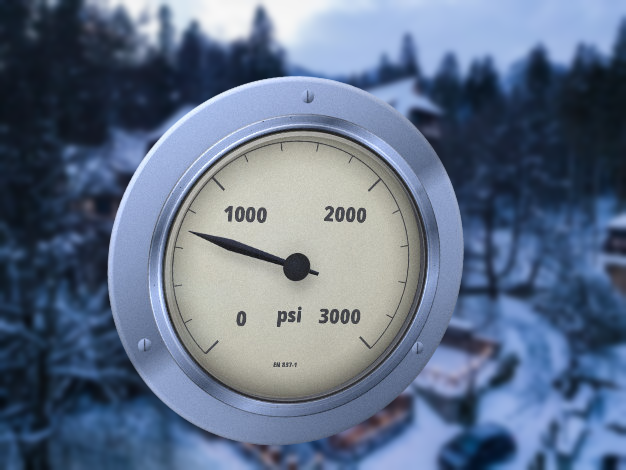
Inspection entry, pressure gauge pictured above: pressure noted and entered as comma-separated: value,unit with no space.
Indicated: 700,psi
